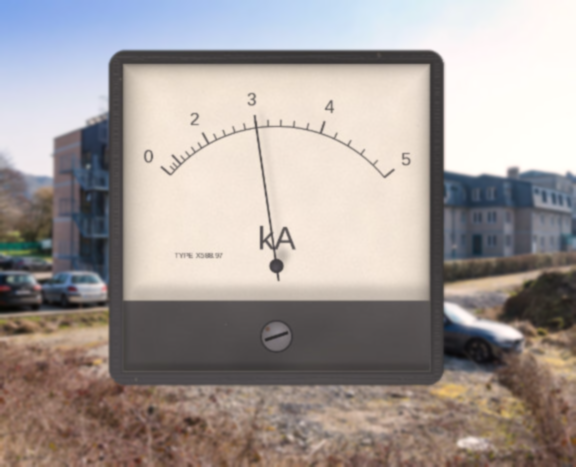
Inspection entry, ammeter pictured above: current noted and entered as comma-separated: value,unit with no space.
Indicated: 3,kA
